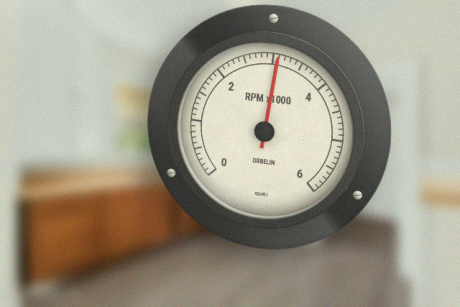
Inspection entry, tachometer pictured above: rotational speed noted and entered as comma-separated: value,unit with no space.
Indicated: 3100,rpm
